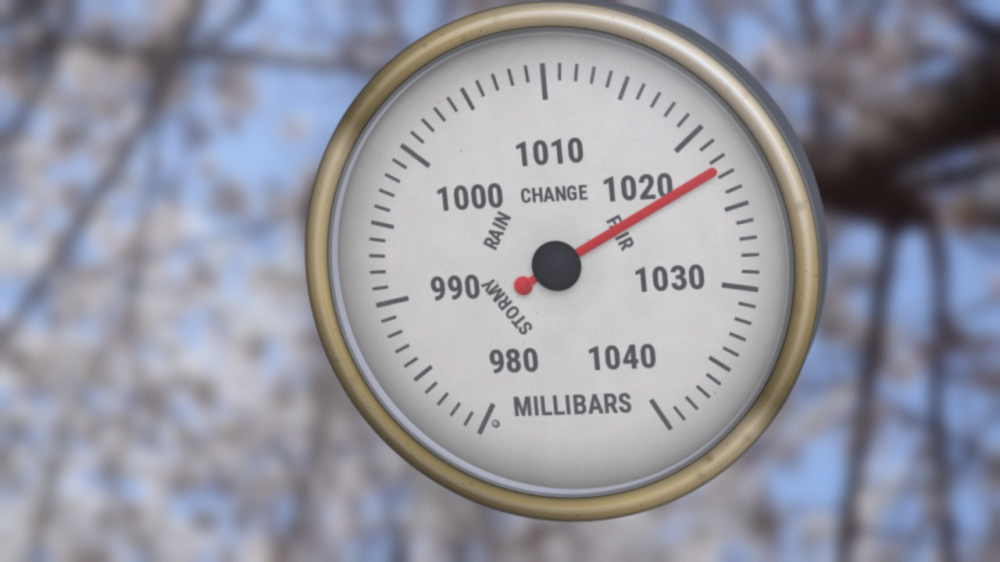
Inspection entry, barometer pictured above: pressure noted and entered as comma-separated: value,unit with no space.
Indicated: 1022.5,mbar
